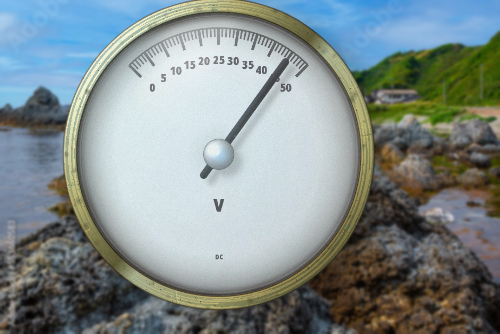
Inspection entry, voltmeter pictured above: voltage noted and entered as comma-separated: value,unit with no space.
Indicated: 45,V
